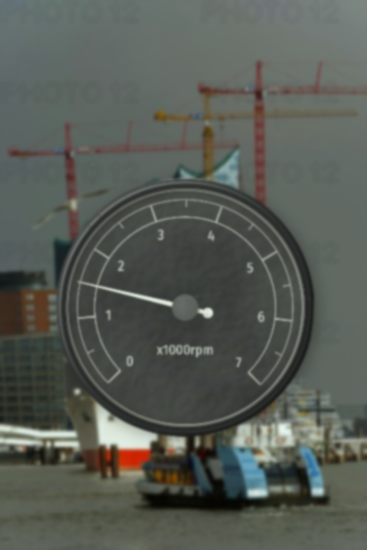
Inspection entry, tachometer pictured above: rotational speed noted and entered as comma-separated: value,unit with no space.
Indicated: 1500,rpm
